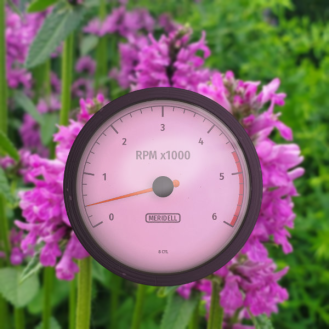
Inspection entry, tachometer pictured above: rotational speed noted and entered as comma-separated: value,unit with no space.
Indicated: 400,rpm
